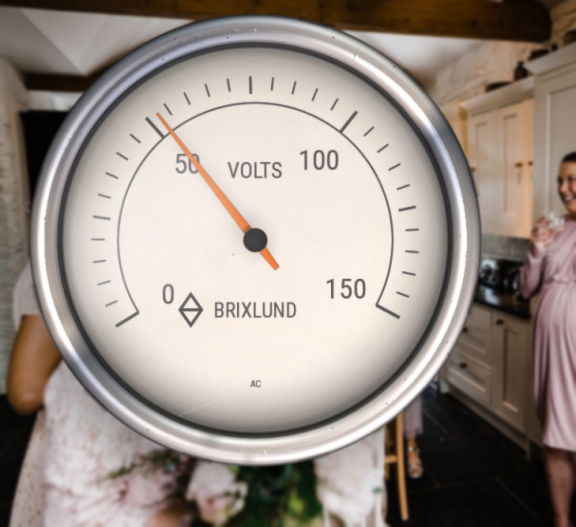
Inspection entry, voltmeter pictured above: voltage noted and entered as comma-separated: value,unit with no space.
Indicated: 52.5,V
